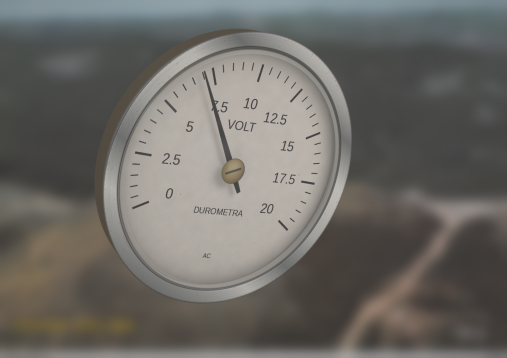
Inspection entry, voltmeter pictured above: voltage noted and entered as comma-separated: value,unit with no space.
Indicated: 7,V
